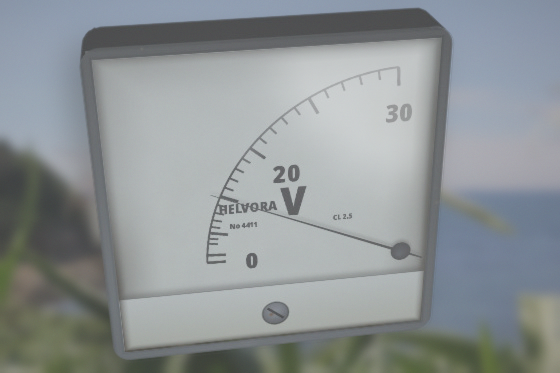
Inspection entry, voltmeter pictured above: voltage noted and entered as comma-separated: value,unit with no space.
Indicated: 15,V
